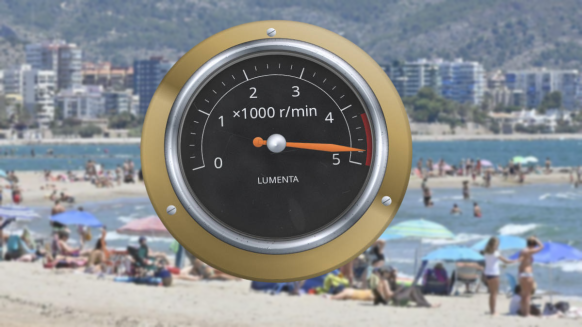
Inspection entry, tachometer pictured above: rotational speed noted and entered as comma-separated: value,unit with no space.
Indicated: 4800,rpm
